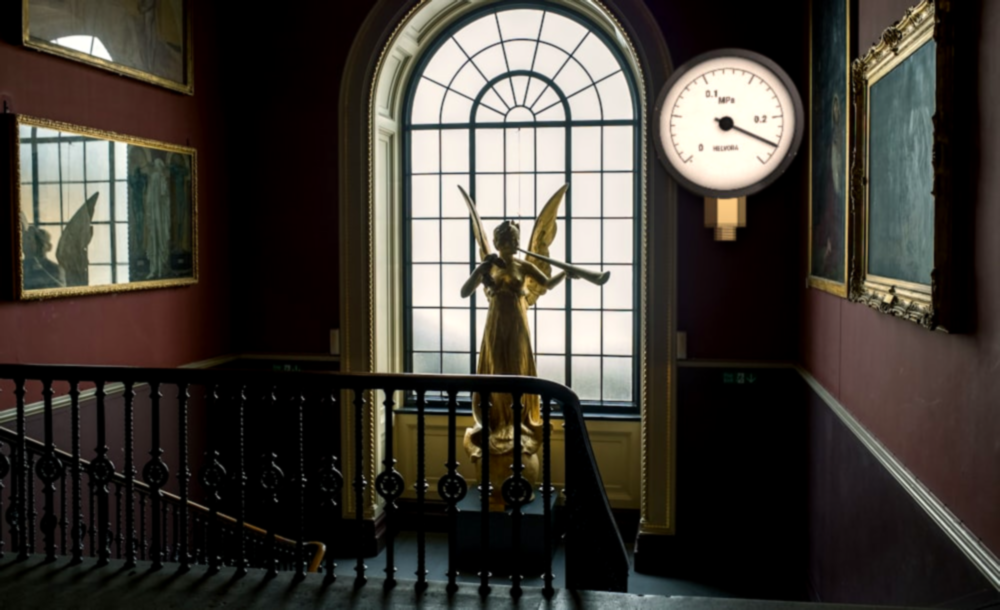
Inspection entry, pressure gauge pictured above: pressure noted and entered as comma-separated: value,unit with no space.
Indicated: 0.23,MPa
